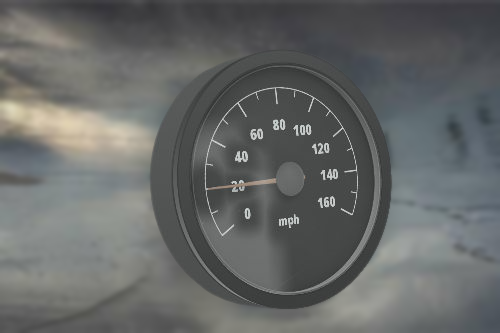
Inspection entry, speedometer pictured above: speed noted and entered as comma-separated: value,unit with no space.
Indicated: 20,mph
